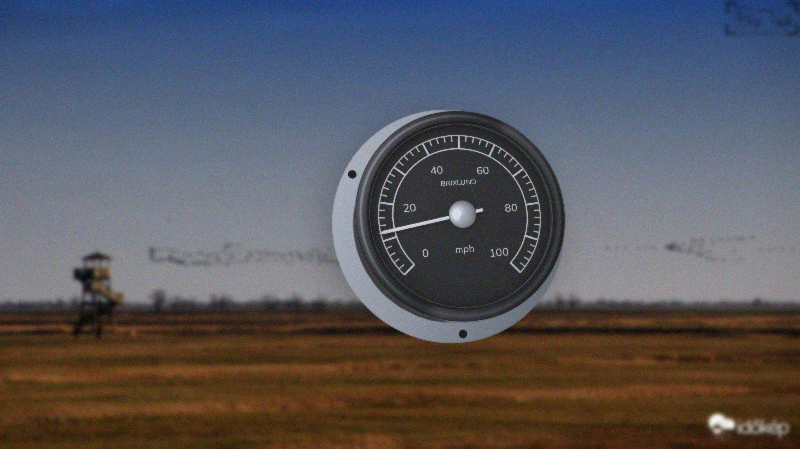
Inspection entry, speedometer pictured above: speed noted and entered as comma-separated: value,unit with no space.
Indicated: 12,mph
